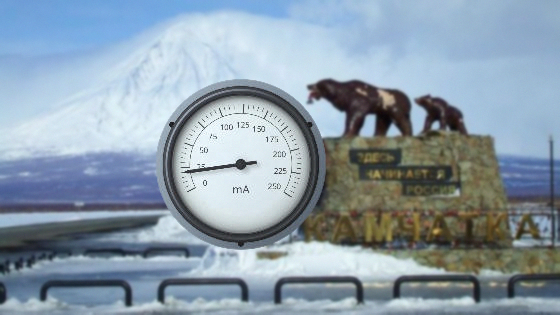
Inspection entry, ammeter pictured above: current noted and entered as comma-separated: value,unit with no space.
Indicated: 20,mA
